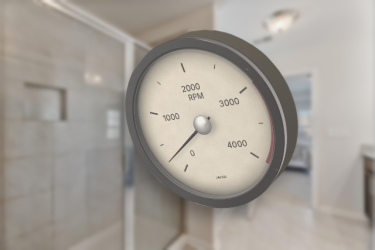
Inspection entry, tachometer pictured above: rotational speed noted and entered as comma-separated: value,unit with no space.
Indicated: 250,rpm
